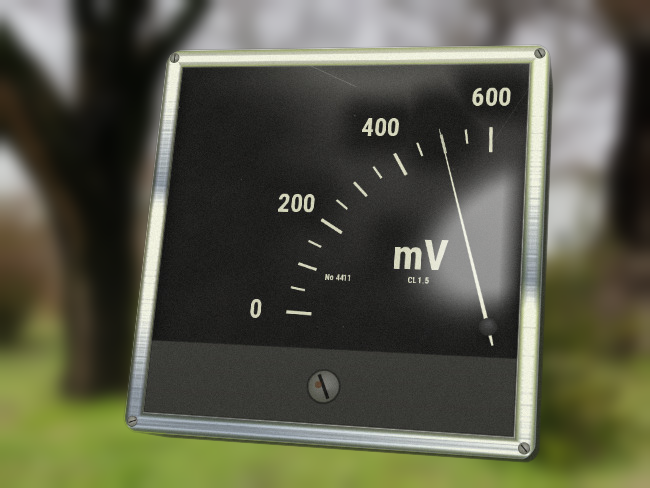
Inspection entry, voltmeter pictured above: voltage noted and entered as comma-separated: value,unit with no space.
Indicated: 500,mV
